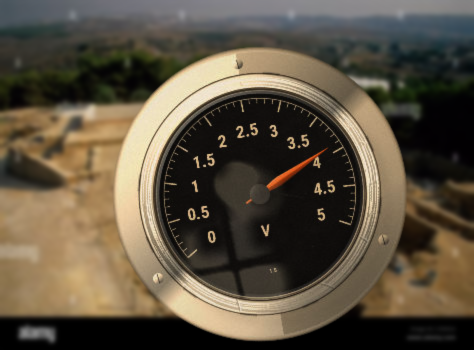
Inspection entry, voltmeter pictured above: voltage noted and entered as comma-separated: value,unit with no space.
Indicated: 3.9,V
